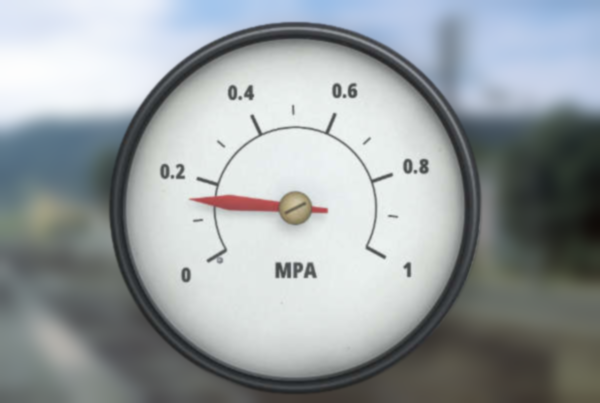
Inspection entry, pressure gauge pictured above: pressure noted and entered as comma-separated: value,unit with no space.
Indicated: 0.15,MPa
